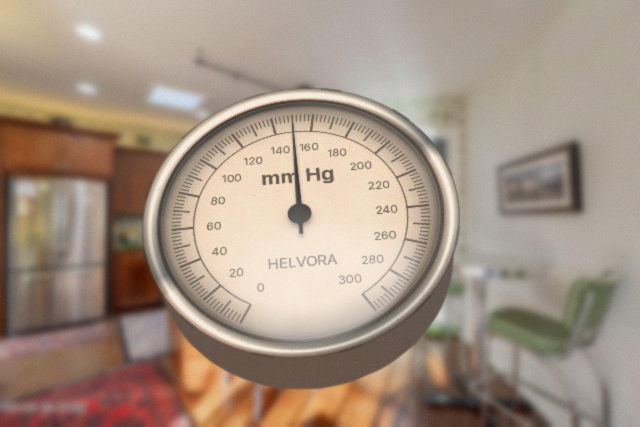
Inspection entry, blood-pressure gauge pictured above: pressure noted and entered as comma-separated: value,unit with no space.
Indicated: 150,mmHg
